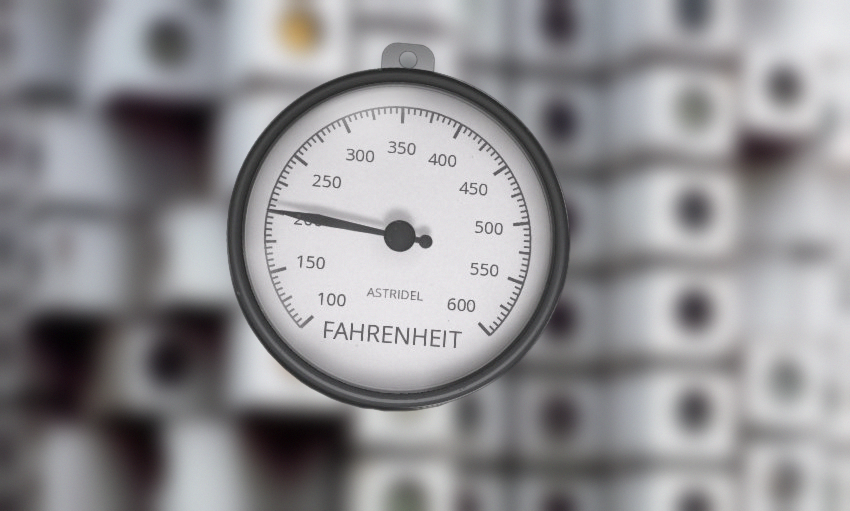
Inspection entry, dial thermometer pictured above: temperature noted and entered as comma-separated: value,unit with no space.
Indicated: 200,°F
